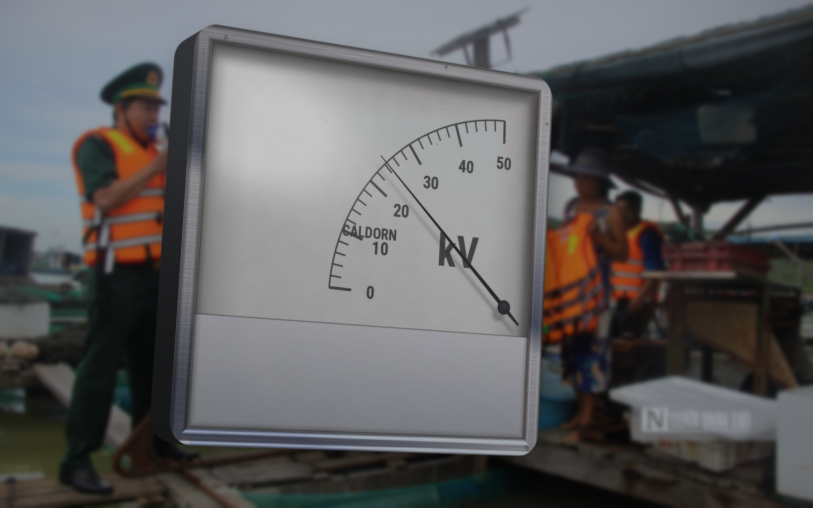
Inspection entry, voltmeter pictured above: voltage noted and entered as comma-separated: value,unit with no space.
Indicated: 24,kV
